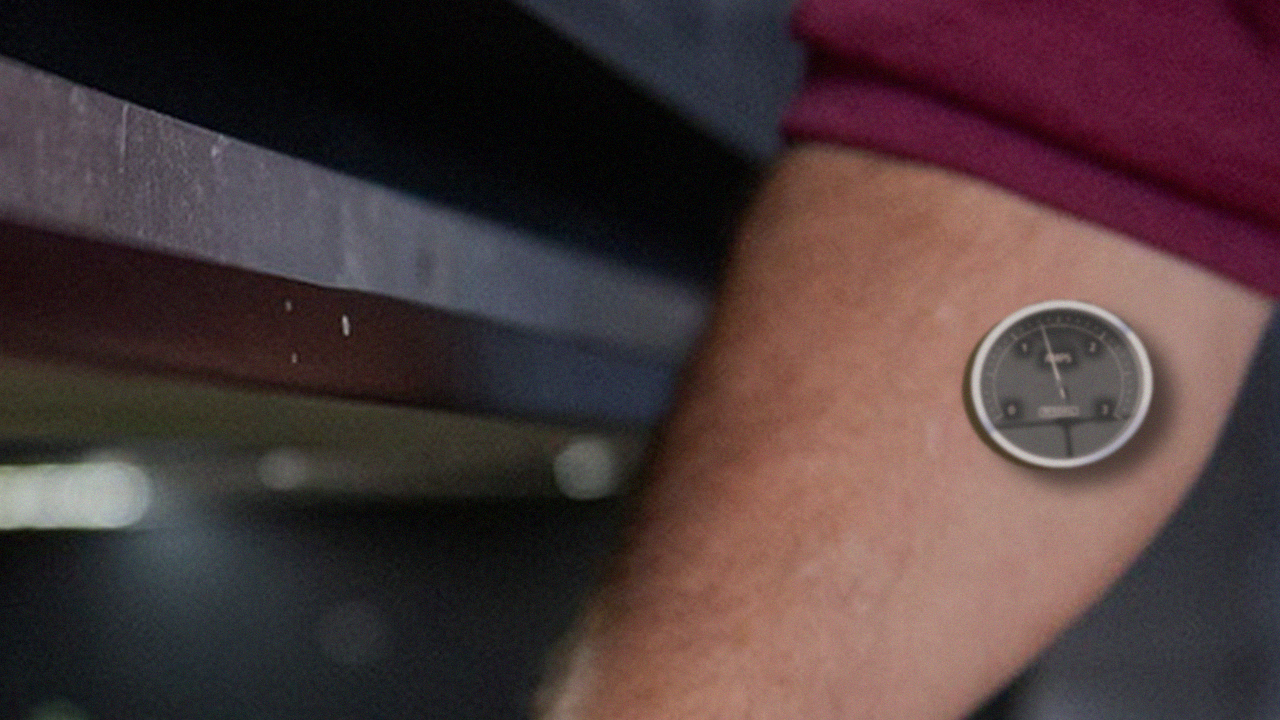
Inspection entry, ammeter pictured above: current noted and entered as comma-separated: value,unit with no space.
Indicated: 1.3,A
